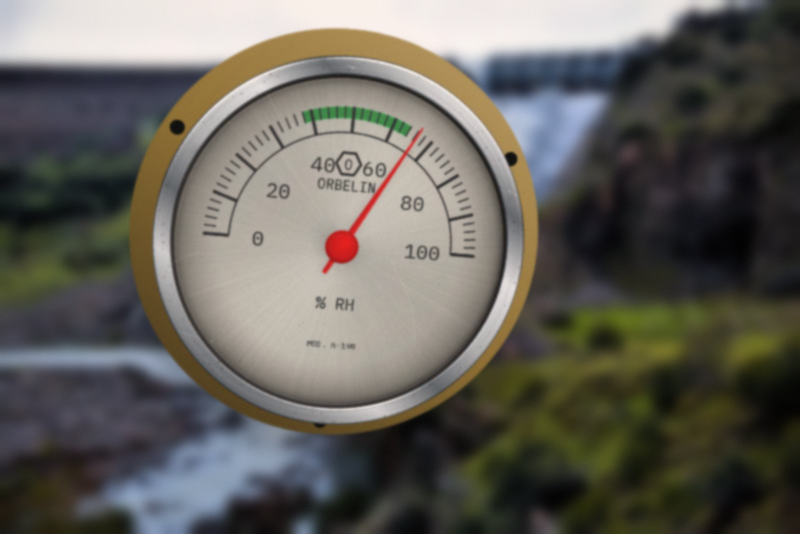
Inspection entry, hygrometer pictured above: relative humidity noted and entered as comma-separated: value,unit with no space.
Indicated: 66,%
